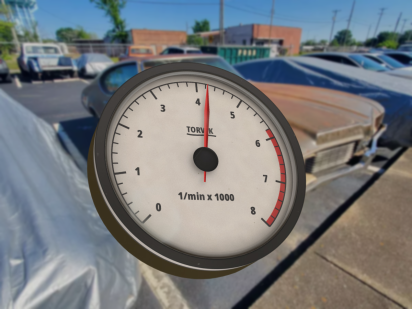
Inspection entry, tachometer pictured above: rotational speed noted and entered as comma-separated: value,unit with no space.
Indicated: 4200,rpm
